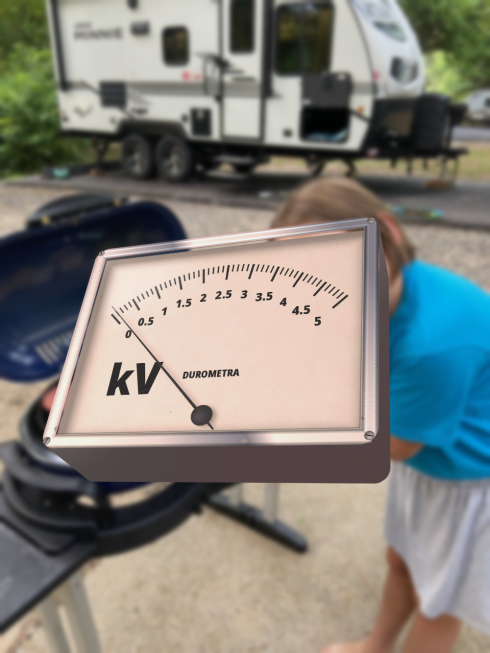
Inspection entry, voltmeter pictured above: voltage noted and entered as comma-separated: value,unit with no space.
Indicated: 0.1,kV
